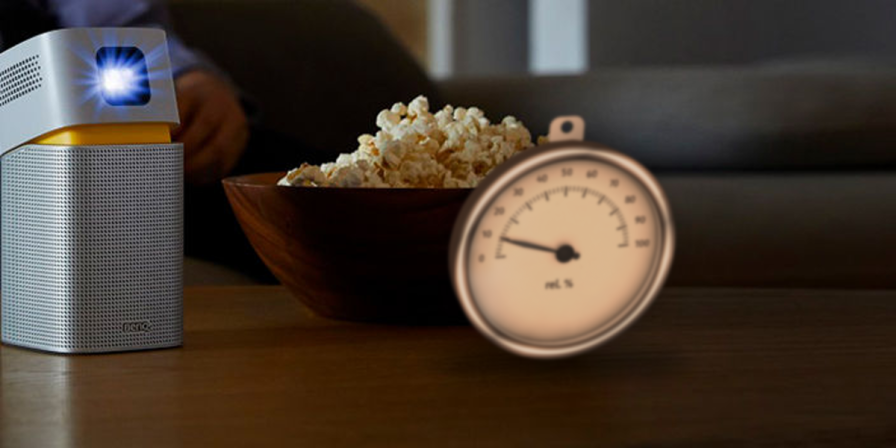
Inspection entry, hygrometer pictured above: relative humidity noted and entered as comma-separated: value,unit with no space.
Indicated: 10,%
